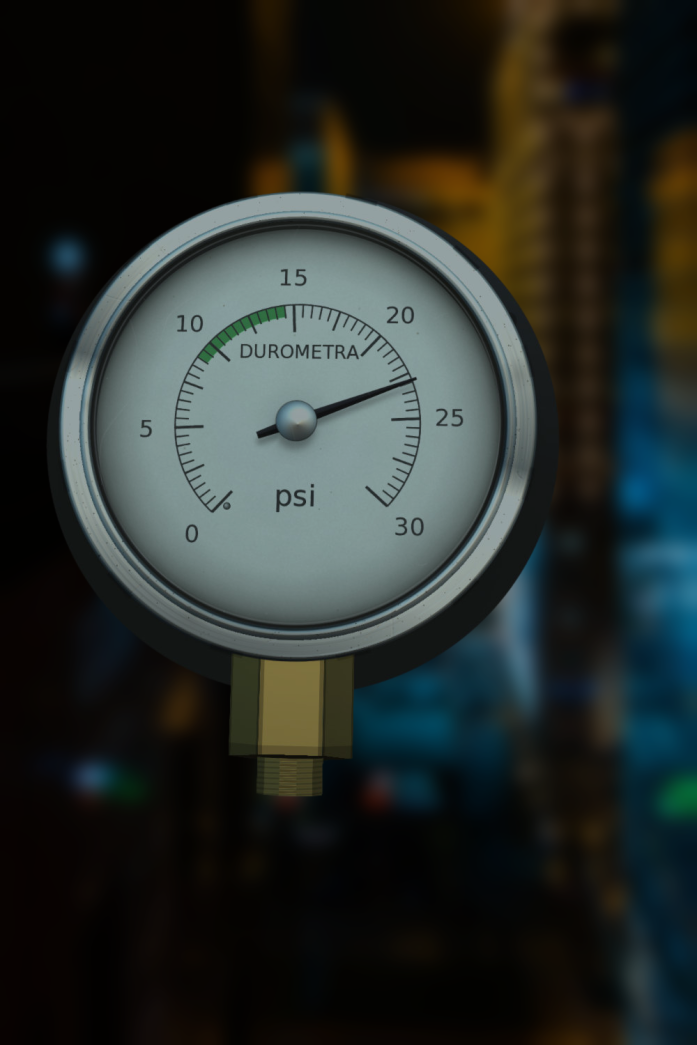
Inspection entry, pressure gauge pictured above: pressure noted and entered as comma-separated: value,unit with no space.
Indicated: 23,psi
